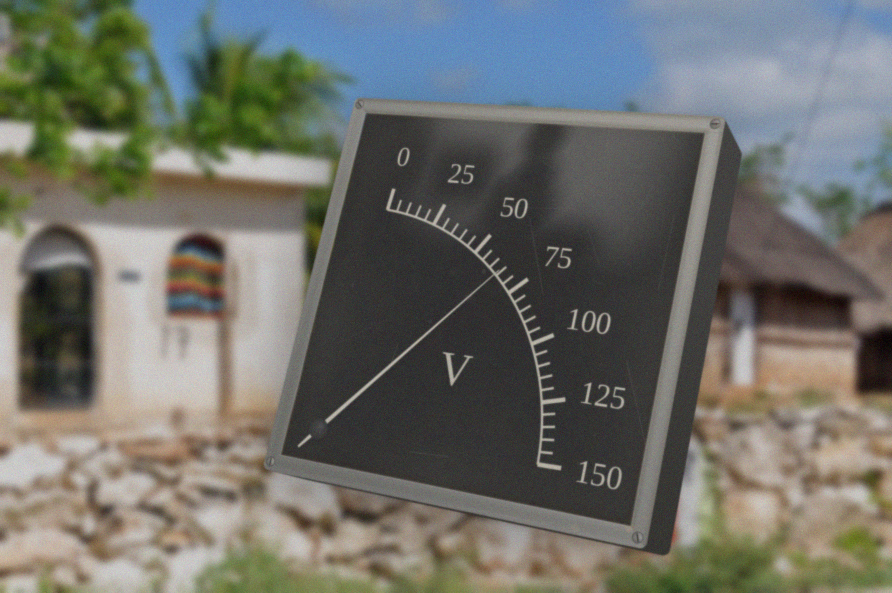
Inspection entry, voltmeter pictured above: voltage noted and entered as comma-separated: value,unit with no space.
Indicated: 65,V
